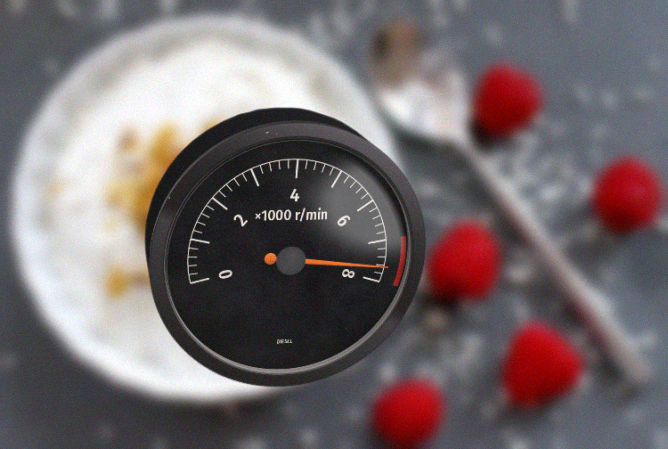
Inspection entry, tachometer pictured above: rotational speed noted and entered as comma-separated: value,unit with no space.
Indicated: 7600,rpm
